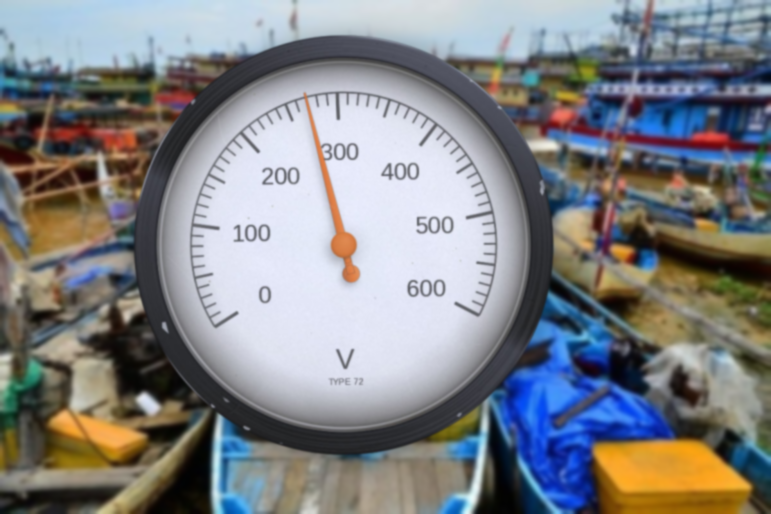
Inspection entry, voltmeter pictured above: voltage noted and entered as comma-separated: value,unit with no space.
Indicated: 270,V
